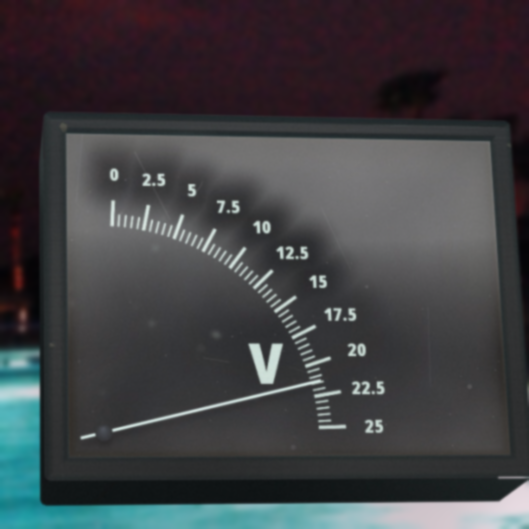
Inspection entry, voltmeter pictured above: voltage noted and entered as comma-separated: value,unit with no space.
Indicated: 21.5,V
